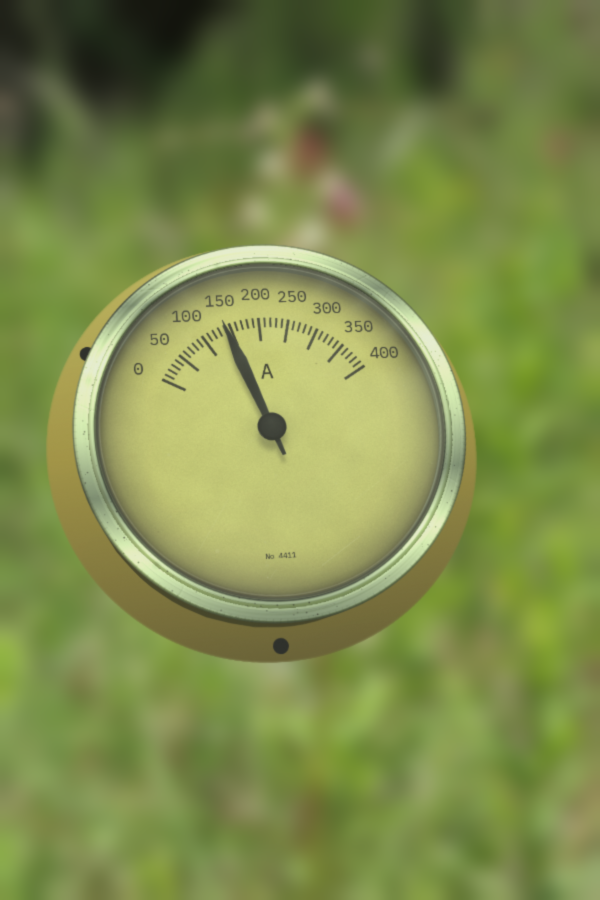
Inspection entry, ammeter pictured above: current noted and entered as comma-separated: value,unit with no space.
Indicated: 140,A
